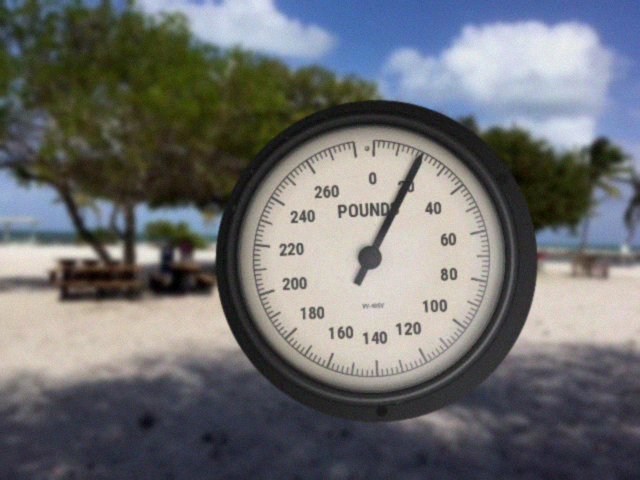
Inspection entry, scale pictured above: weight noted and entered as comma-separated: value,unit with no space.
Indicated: 20,lb
